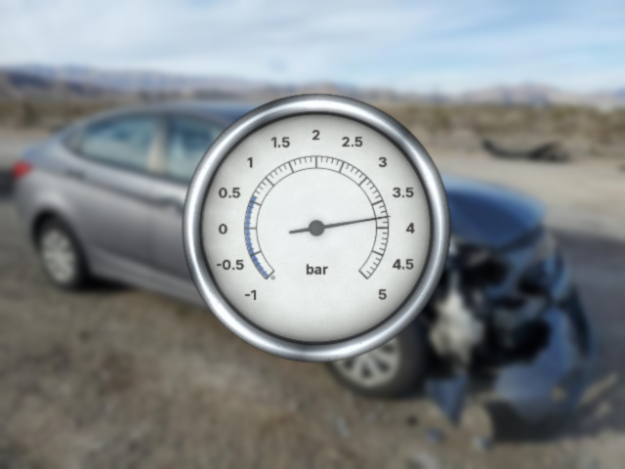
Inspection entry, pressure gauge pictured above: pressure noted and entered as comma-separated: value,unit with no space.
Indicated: 3.8,bar
